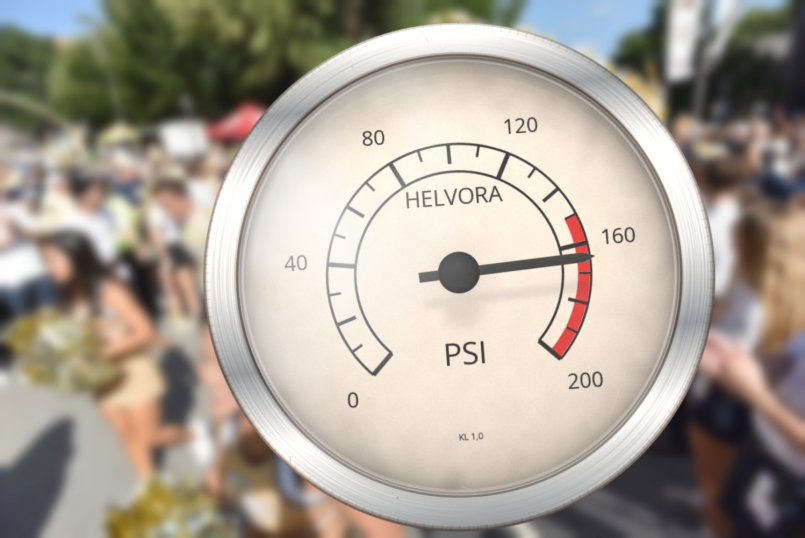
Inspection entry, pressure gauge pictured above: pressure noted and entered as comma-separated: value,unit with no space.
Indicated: 165,psi
